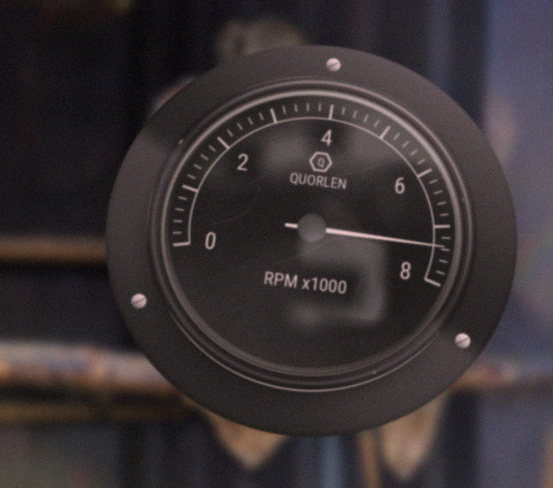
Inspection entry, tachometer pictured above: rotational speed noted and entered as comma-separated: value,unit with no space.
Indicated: 7400,rpm
